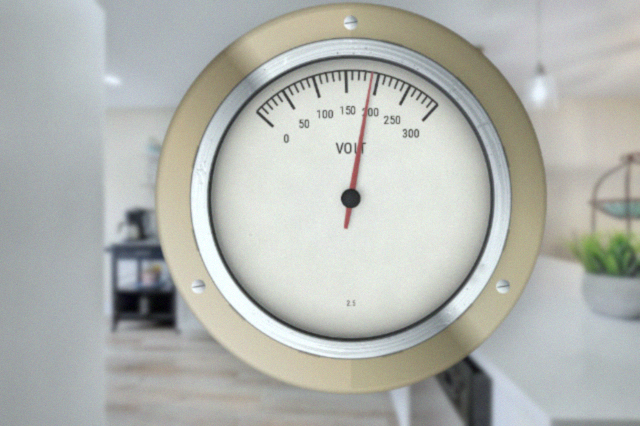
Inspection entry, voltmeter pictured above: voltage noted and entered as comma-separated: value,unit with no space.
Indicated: 190,V
